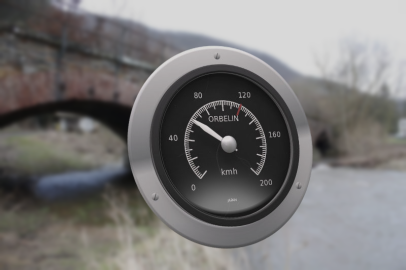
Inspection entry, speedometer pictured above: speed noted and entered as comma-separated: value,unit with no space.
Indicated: 60,km/h
